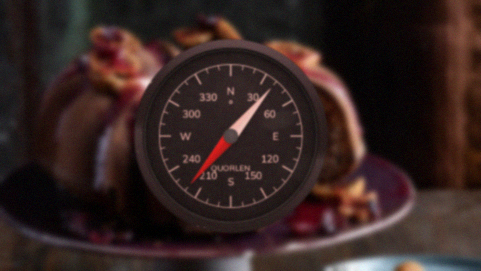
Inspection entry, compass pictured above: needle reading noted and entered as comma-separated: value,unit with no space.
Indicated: 220,°
